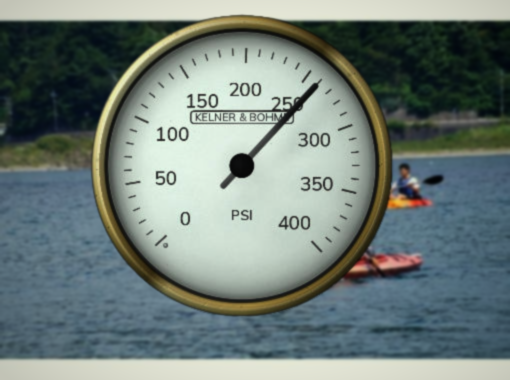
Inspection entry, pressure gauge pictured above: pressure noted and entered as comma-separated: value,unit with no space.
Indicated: 260,psi
